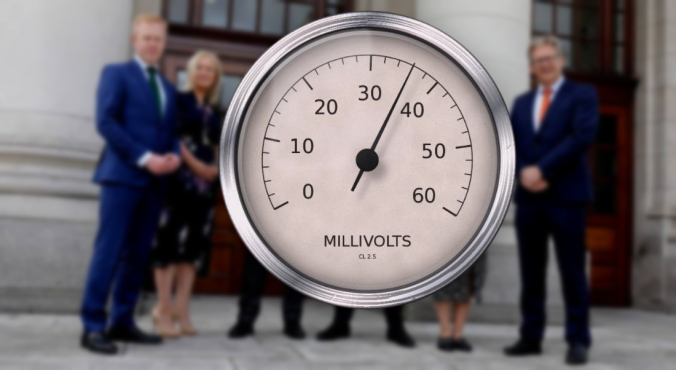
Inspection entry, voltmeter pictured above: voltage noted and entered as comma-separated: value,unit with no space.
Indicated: 36,mV
